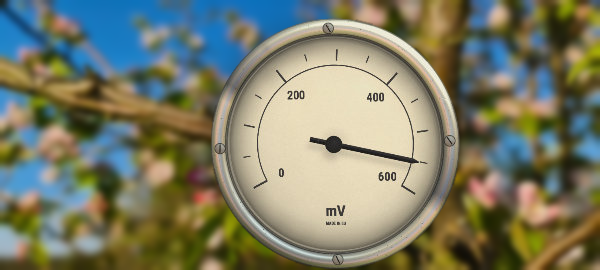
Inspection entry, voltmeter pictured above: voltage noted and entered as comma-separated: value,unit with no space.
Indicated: 550,mV
